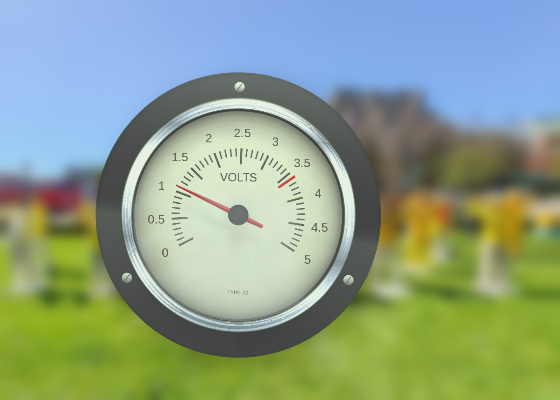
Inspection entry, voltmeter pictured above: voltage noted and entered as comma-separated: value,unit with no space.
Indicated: 1.1,V
